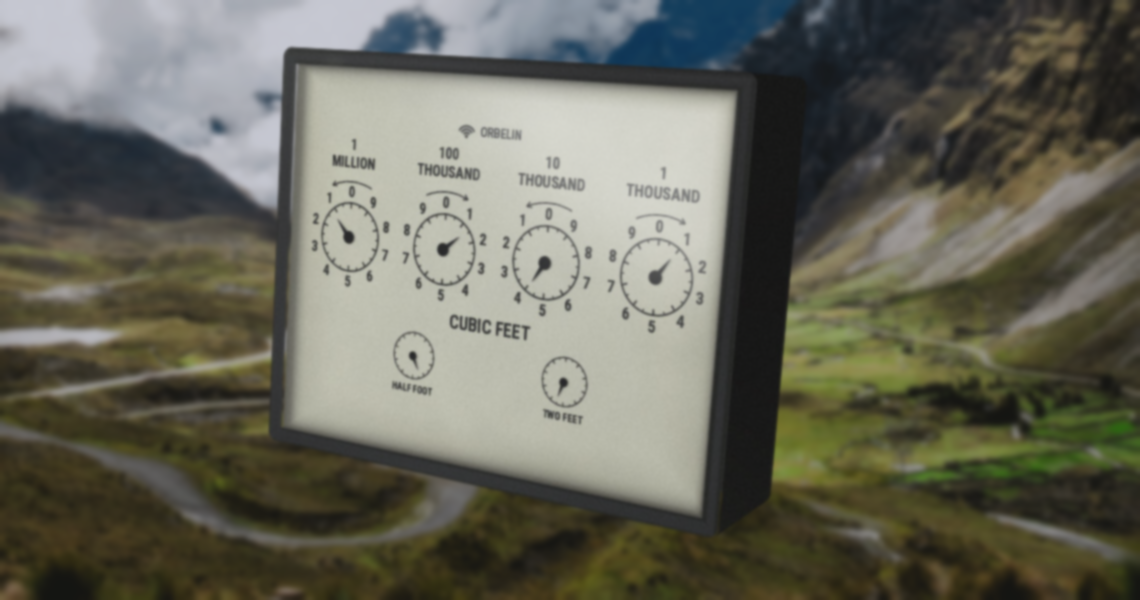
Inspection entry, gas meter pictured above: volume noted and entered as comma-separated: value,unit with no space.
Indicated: 114100,ft³
